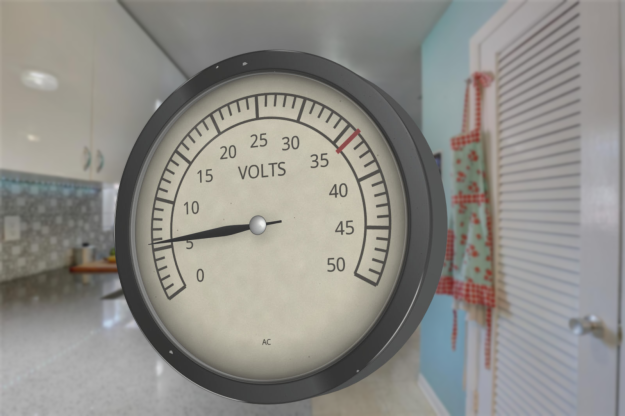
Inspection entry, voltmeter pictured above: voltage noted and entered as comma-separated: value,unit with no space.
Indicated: 5.5,V
